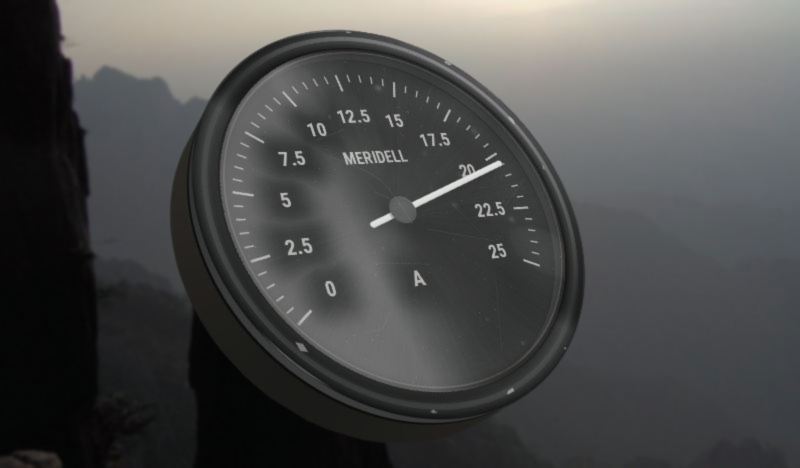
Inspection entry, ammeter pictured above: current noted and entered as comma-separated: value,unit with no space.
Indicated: 20.5,A
